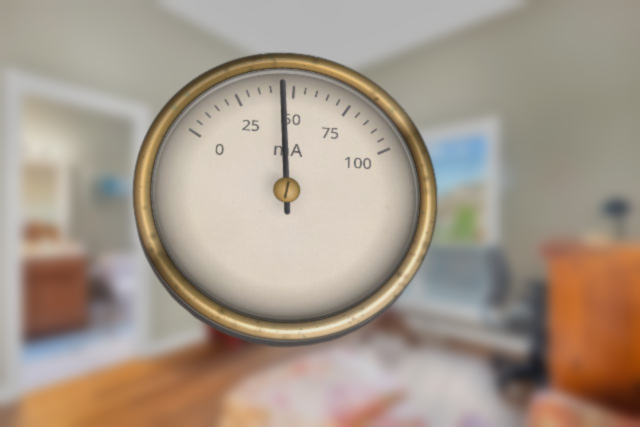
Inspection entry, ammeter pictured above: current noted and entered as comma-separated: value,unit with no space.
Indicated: 45,mA
